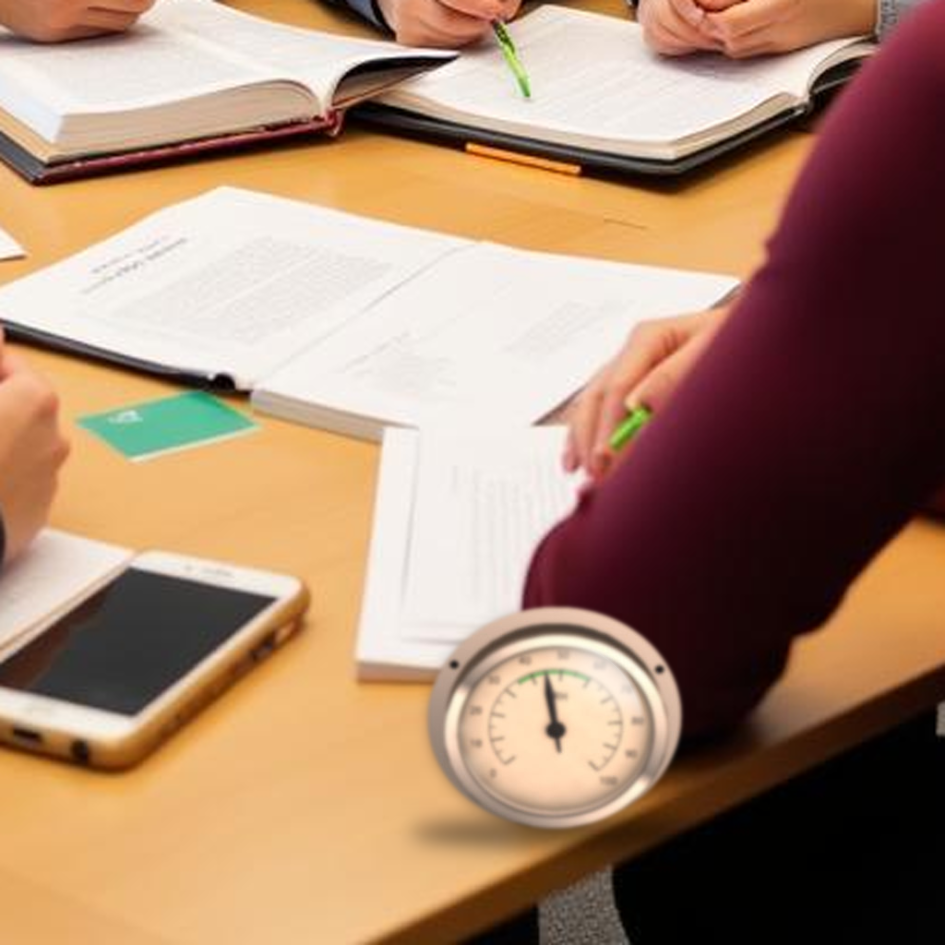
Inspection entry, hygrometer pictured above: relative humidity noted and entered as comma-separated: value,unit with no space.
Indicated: 45,%
